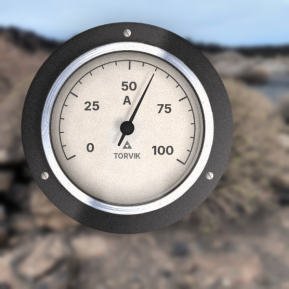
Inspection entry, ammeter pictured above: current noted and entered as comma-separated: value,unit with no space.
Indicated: 60,A
